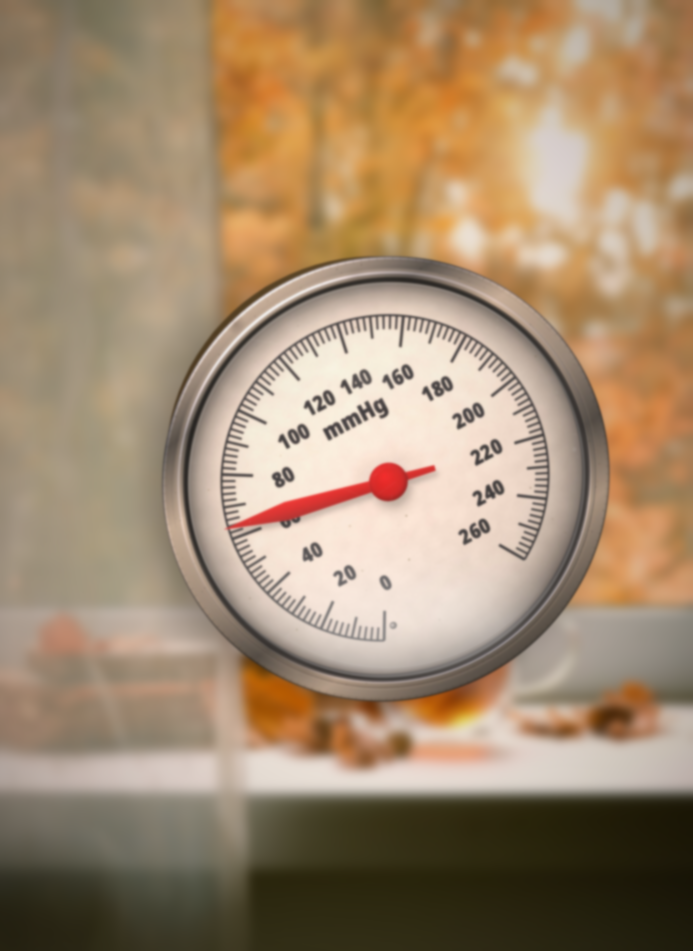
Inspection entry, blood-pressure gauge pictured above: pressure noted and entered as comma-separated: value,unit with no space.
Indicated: 64,mmHg
